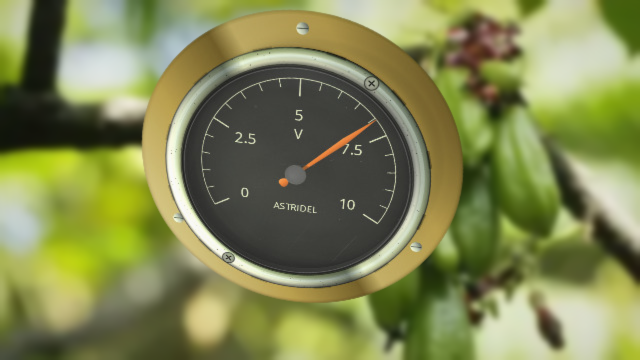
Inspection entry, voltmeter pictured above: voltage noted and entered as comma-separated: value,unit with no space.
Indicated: 7,V
